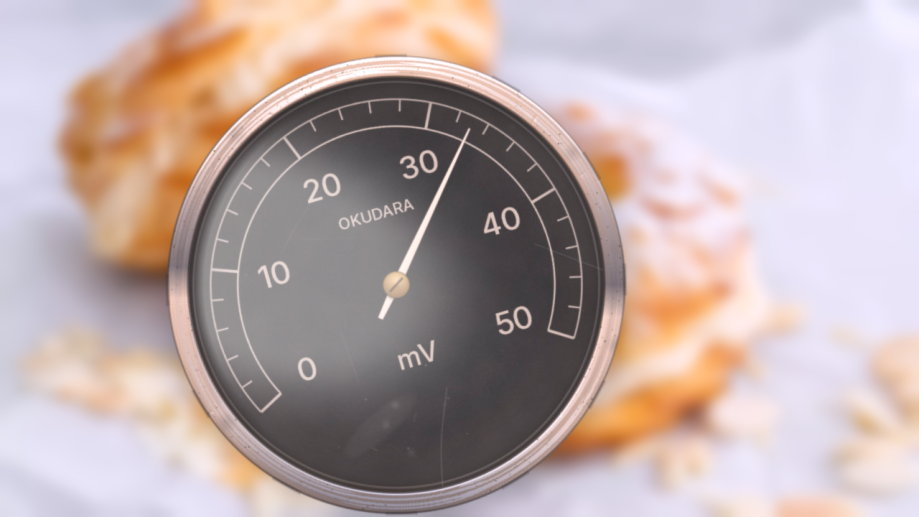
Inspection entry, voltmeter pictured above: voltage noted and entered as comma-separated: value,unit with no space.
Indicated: 33,mV
